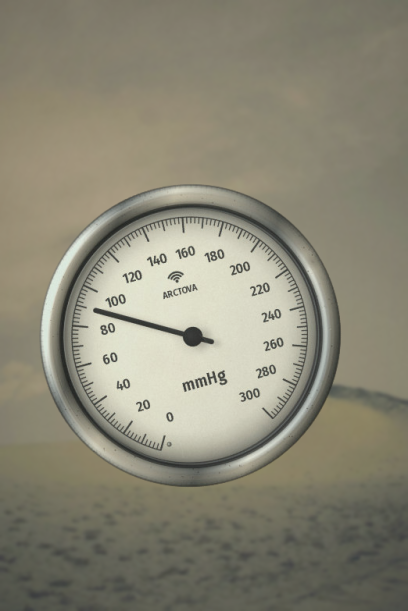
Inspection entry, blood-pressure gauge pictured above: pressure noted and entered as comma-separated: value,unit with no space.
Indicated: 90,mmHg
